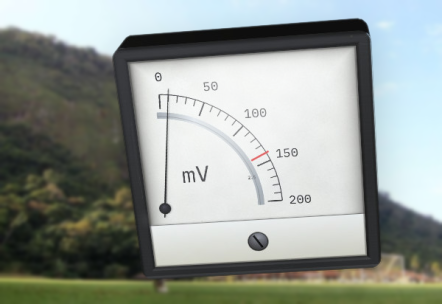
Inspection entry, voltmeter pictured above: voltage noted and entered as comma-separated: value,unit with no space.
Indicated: 10,mV
